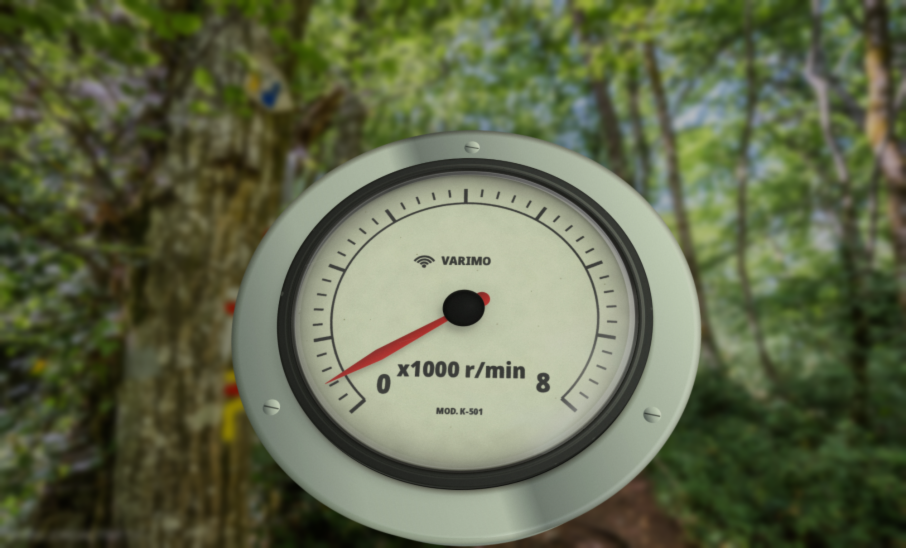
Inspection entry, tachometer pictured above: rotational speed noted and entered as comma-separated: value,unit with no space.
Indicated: 400,rpm
